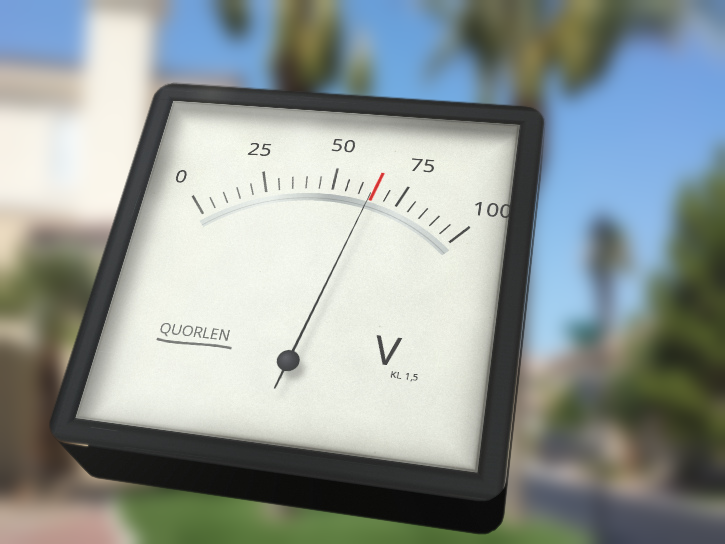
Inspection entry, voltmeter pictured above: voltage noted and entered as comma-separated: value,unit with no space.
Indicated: 65,V
